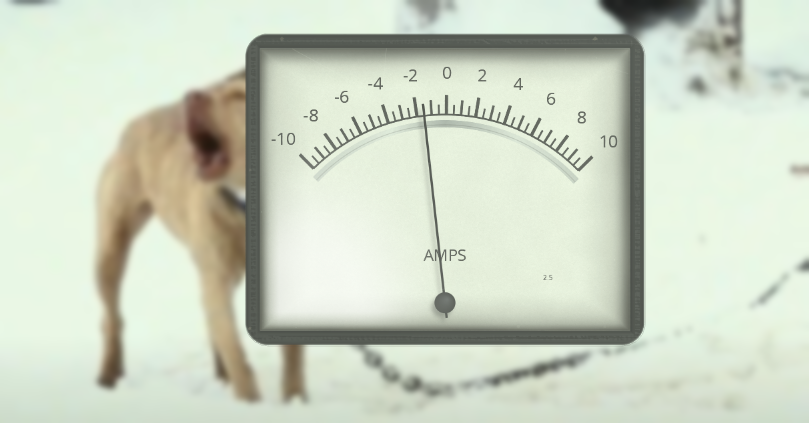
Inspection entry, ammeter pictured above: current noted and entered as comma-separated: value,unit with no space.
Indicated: -1.5,A
